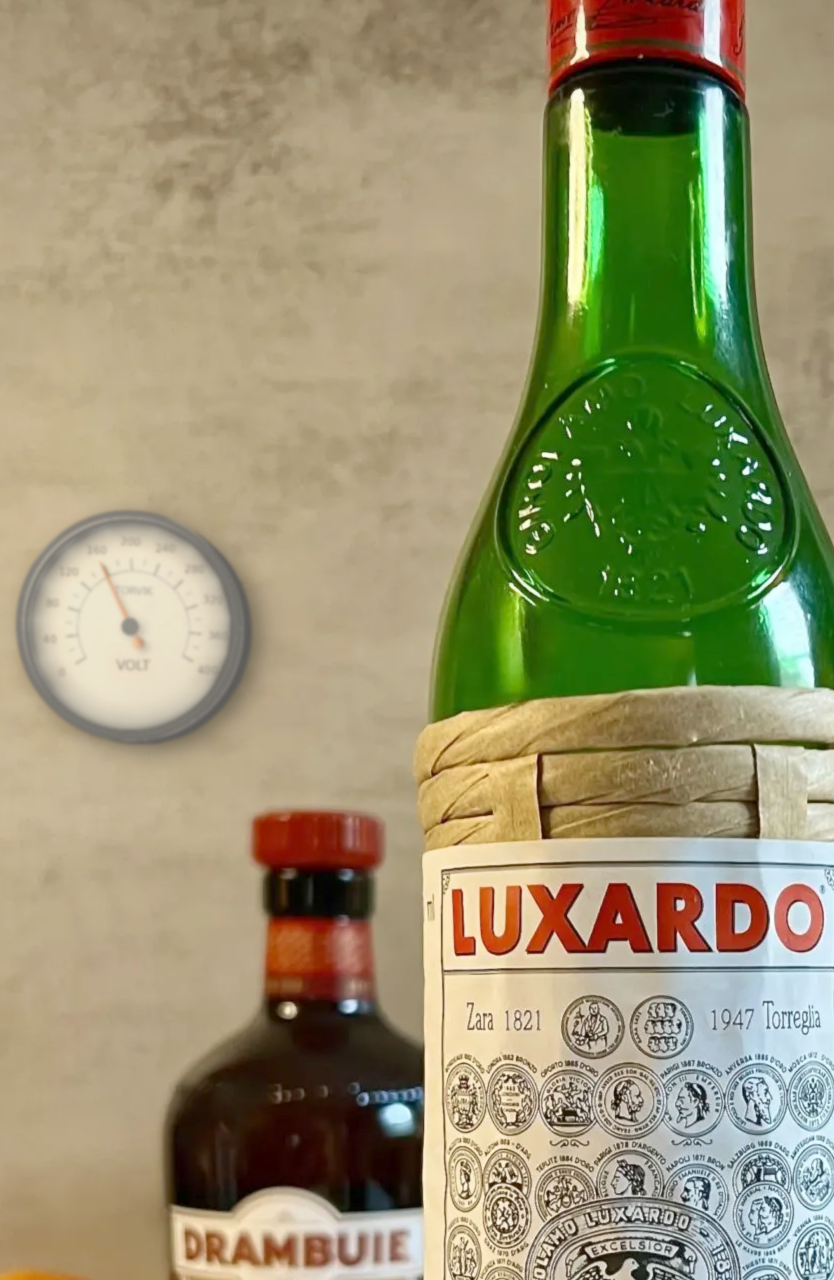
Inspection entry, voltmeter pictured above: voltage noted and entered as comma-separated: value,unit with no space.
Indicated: 160,V
